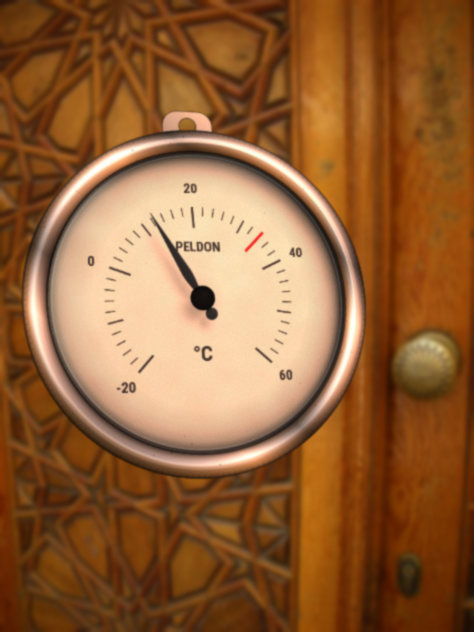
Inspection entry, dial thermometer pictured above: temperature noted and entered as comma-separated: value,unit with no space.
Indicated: 12,°C
